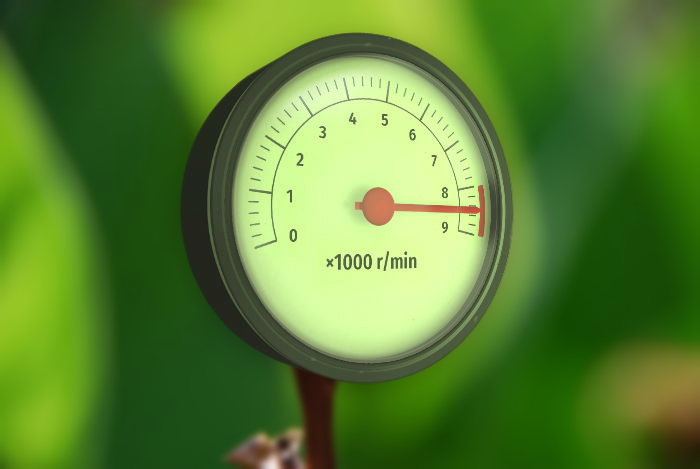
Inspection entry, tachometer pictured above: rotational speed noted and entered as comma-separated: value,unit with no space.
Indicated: 8500,rpm
